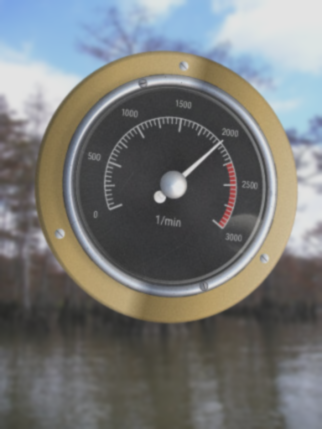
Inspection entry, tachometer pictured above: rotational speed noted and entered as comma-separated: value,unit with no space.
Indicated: 2000,rpm
